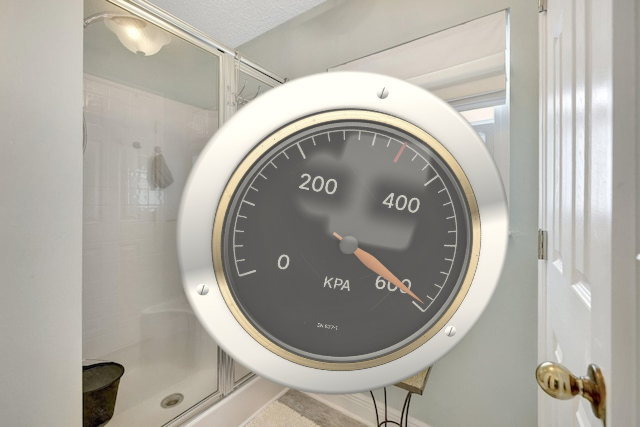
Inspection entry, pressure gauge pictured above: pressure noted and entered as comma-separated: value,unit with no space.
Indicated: 590,kPa
